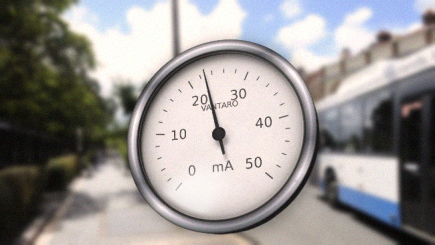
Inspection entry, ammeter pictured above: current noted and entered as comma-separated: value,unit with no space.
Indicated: 23,mA
